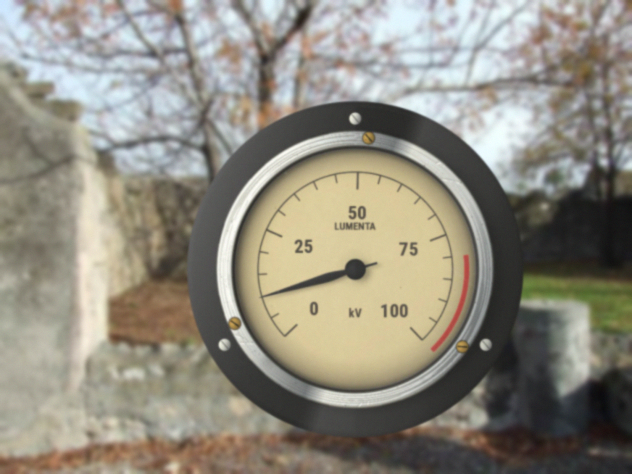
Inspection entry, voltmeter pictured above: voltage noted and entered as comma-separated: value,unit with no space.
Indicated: 10,kV
